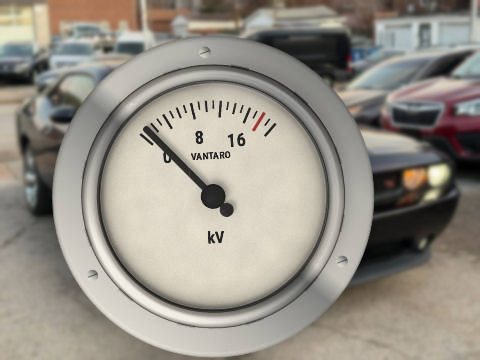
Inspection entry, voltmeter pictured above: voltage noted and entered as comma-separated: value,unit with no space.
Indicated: 1,kV
